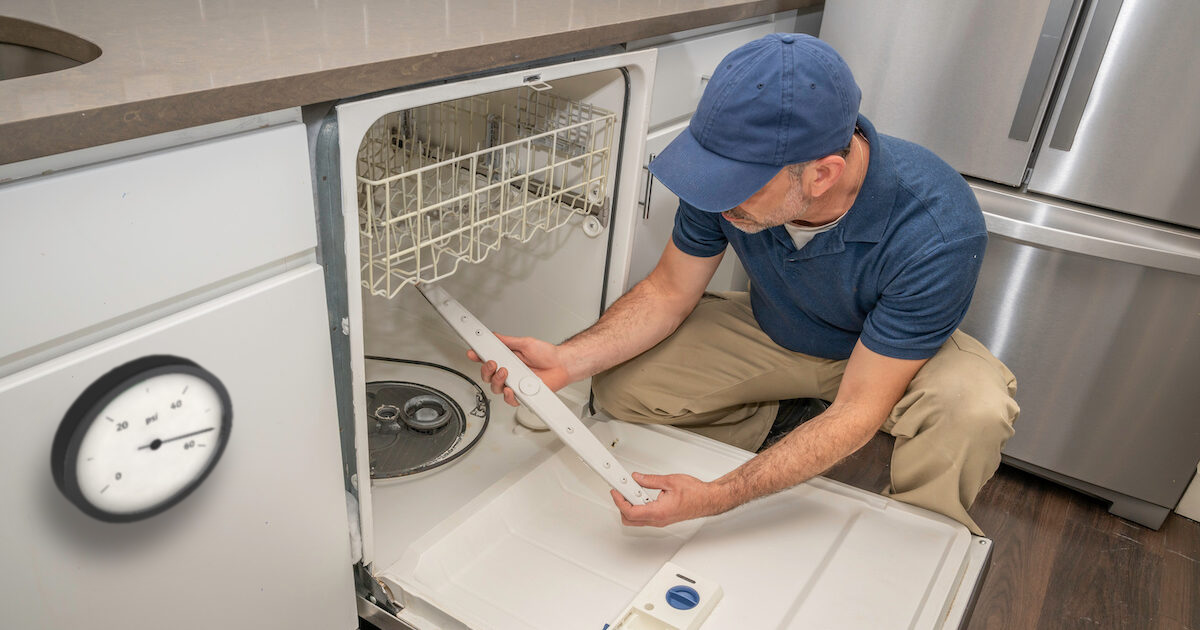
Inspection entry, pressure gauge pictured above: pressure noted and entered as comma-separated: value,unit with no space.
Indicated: 55,psi
